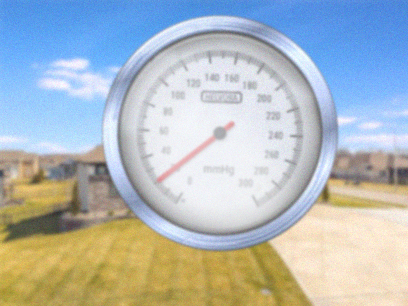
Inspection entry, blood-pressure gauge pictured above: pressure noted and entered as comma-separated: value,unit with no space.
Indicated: 20,mmHg
